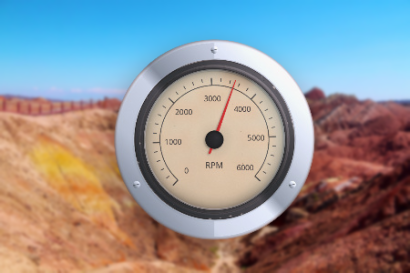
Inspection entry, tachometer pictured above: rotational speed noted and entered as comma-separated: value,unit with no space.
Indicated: 3500,rpm
